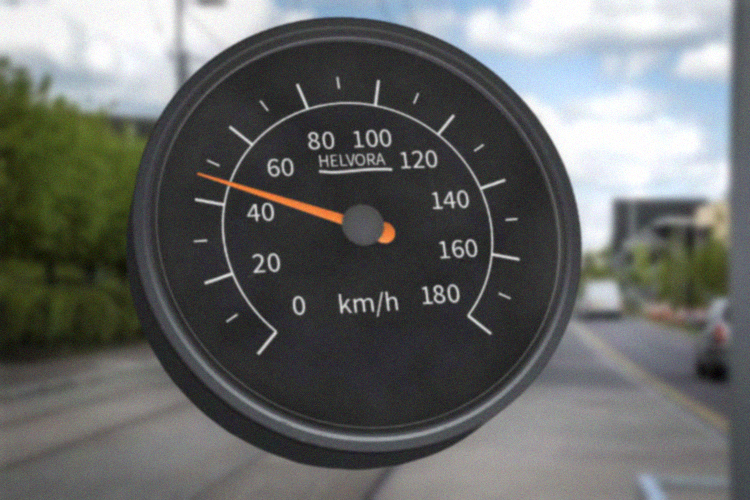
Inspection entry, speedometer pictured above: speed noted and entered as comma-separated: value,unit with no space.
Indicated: 45,km/h
